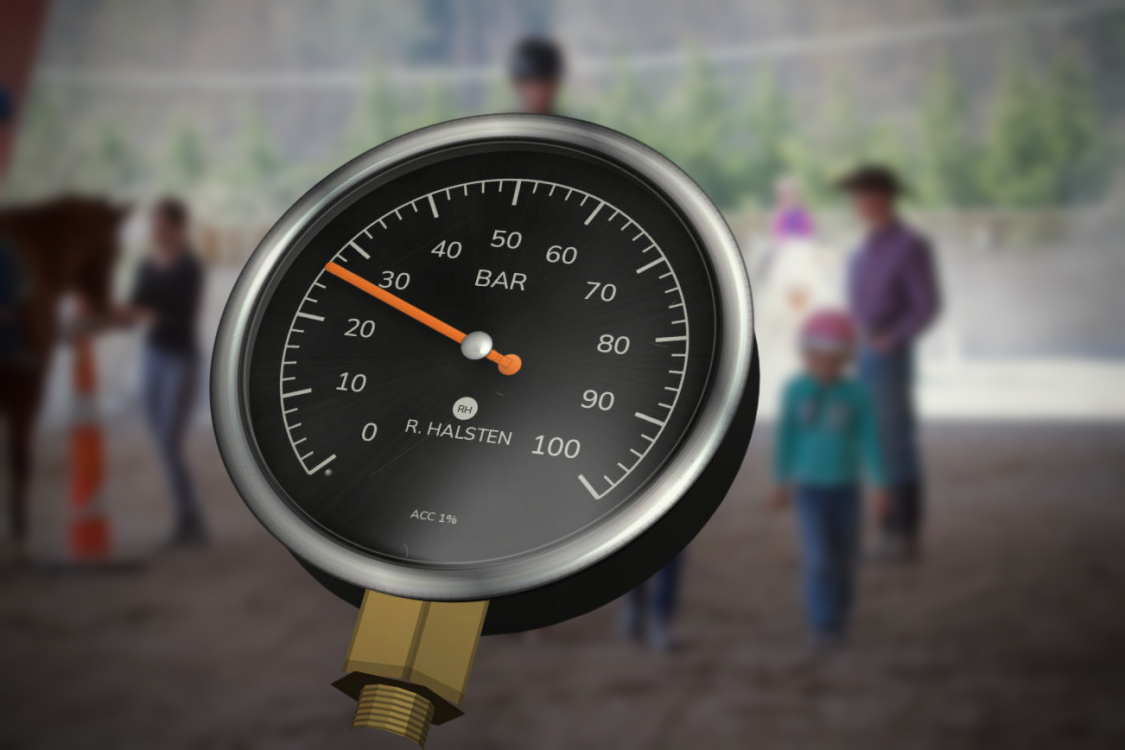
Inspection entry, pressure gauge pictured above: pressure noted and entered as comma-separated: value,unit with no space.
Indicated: 26,bar
